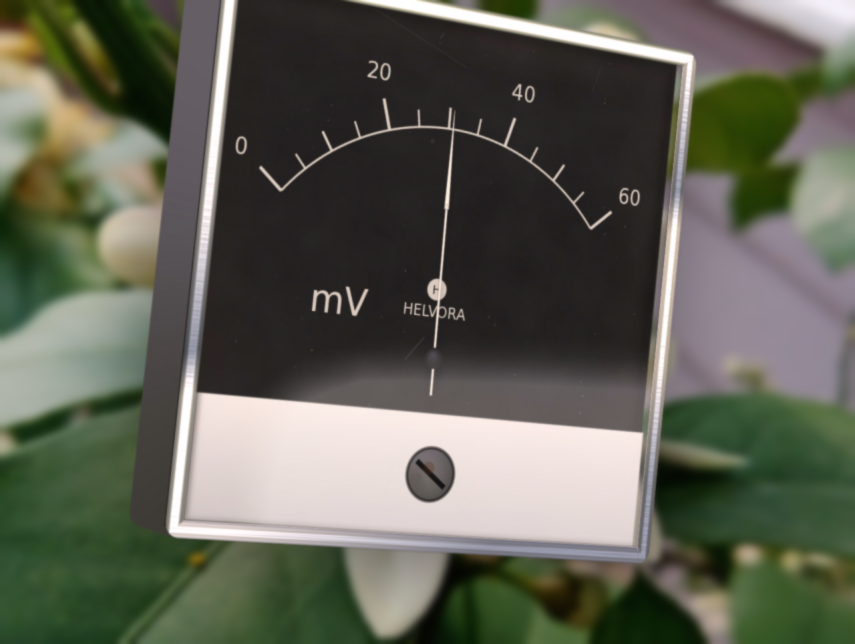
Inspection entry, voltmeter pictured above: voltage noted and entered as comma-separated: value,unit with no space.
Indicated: 30,mV
